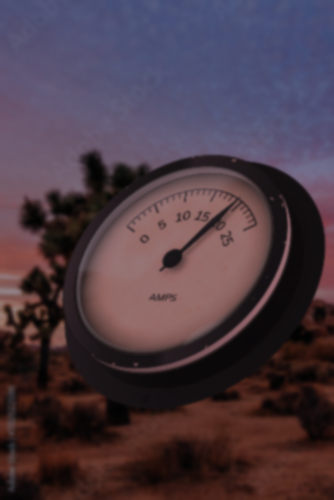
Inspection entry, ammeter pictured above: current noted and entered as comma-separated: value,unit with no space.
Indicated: 20,A
